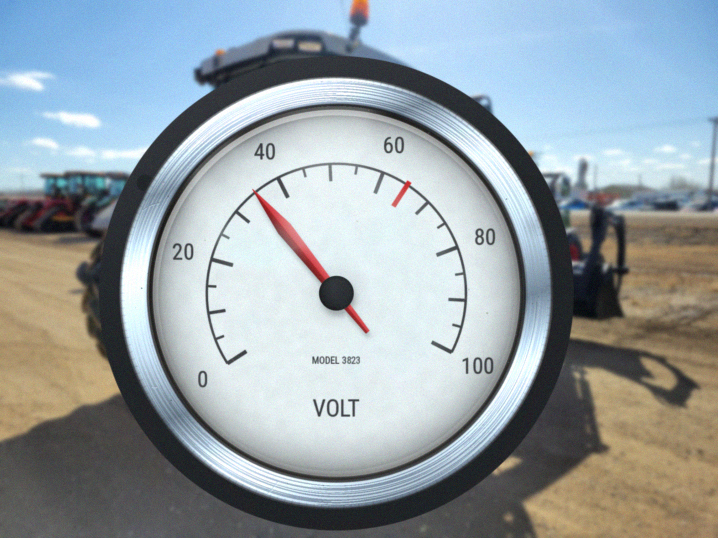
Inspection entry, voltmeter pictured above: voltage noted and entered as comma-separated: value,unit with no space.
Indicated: 35,V
